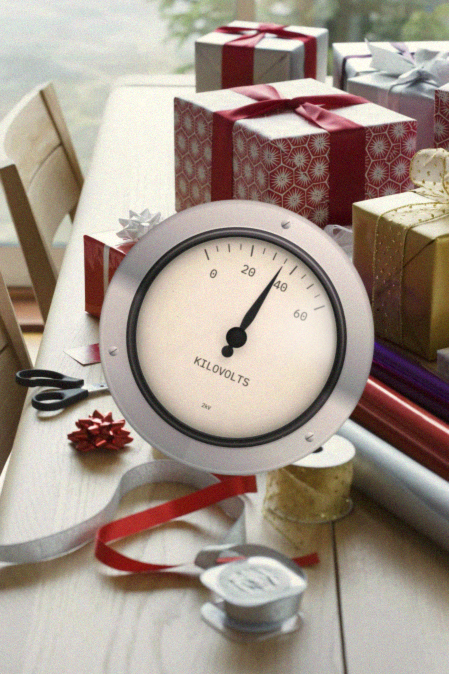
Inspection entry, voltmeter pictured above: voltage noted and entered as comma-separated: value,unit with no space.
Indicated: 35,kV
